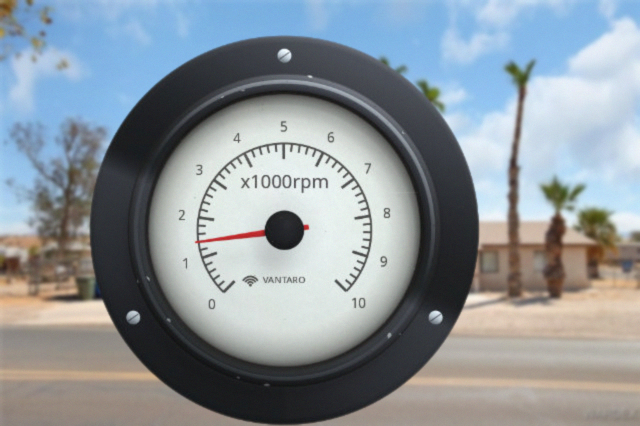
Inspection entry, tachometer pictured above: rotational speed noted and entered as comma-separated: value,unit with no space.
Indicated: 1400,rpm
